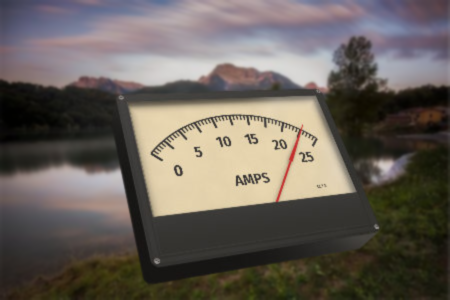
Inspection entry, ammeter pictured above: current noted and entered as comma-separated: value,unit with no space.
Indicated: 22.5,A
